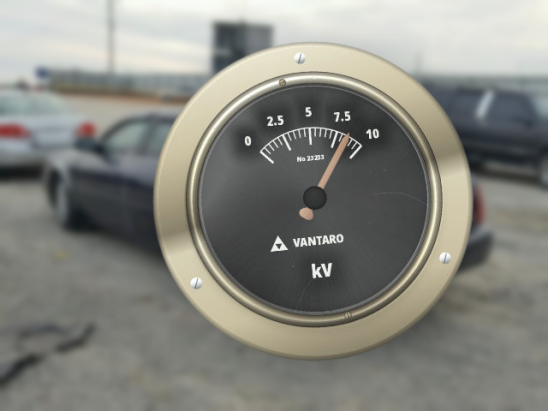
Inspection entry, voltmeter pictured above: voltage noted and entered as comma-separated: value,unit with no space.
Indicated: 8.5,kV
